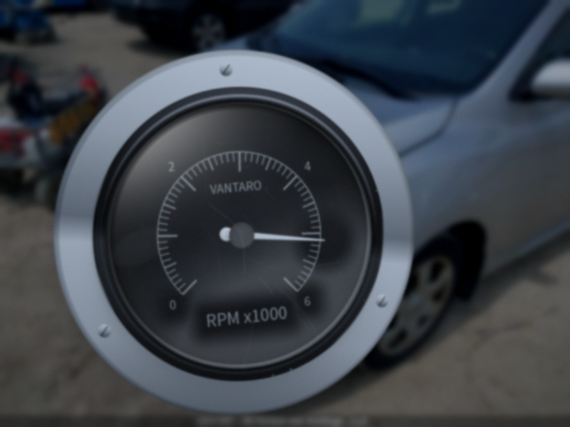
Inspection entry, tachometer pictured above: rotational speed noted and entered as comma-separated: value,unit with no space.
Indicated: 5100,rpm
